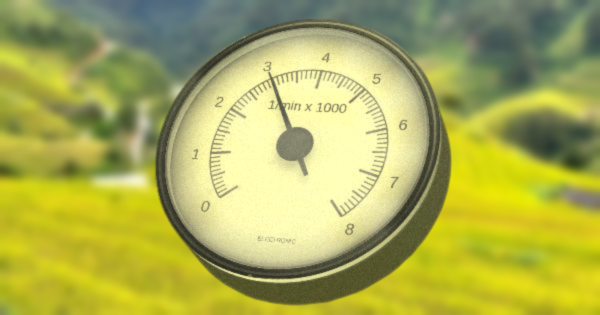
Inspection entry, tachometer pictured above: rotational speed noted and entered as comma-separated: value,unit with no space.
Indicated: 3000,rpm
